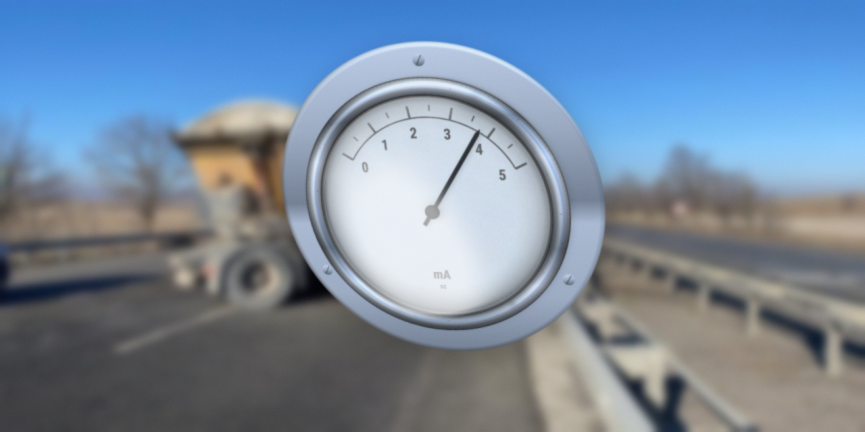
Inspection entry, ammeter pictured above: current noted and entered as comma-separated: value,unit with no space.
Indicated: 3.75,mA
